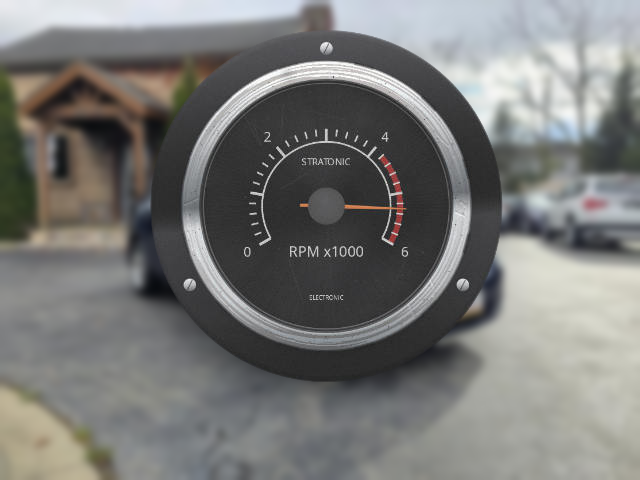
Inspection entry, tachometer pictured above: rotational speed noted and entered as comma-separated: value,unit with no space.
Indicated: 5300,rpm
